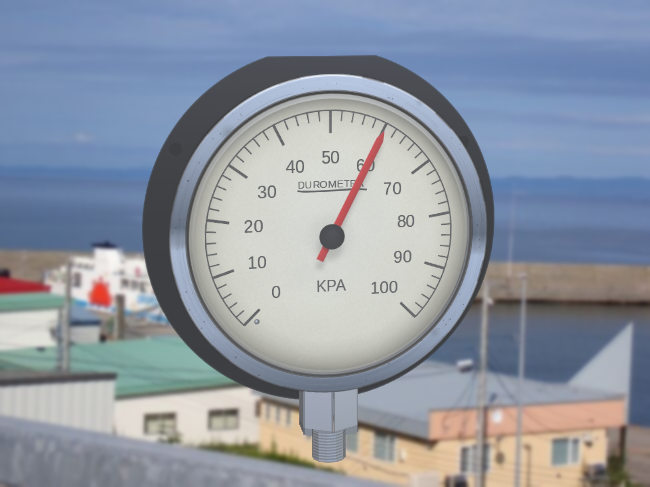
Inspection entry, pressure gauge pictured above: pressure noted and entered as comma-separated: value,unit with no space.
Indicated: 60,kPa
